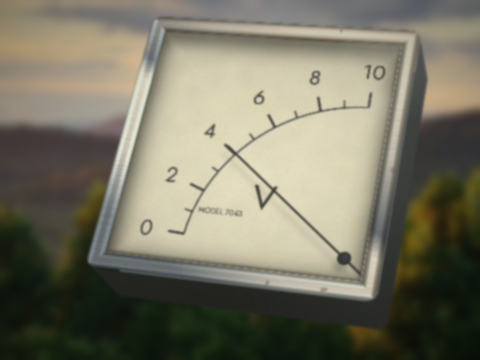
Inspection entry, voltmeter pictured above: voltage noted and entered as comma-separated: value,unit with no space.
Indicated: 4,V
